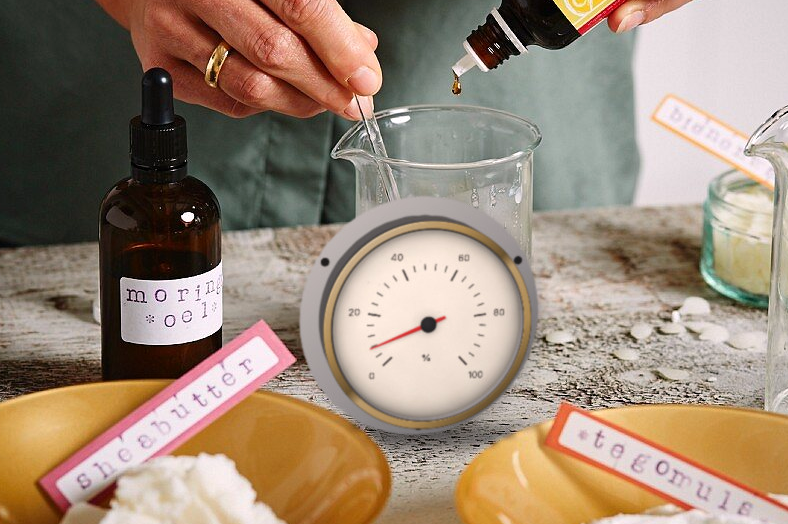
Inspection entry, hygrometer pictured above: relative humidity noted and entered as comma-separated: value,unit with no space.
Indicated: 8,%
